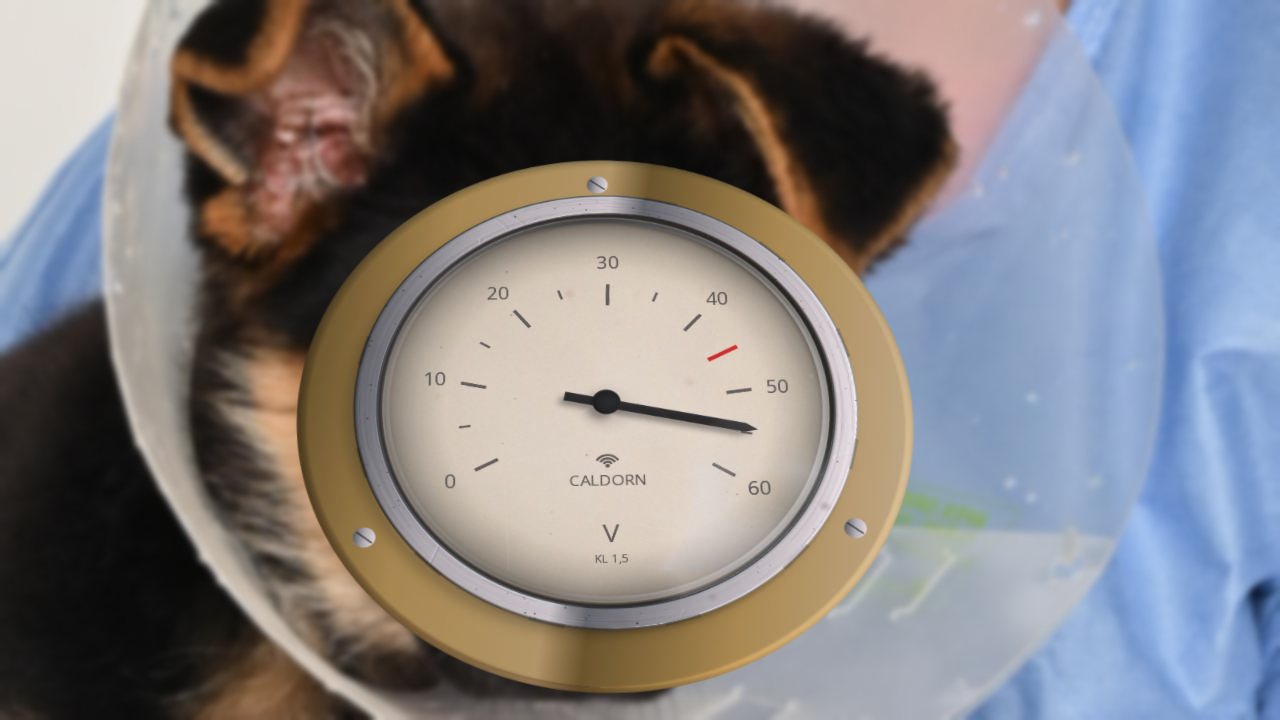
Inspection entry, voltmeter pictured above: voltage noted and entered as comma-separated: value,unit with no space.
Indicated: 55,V
